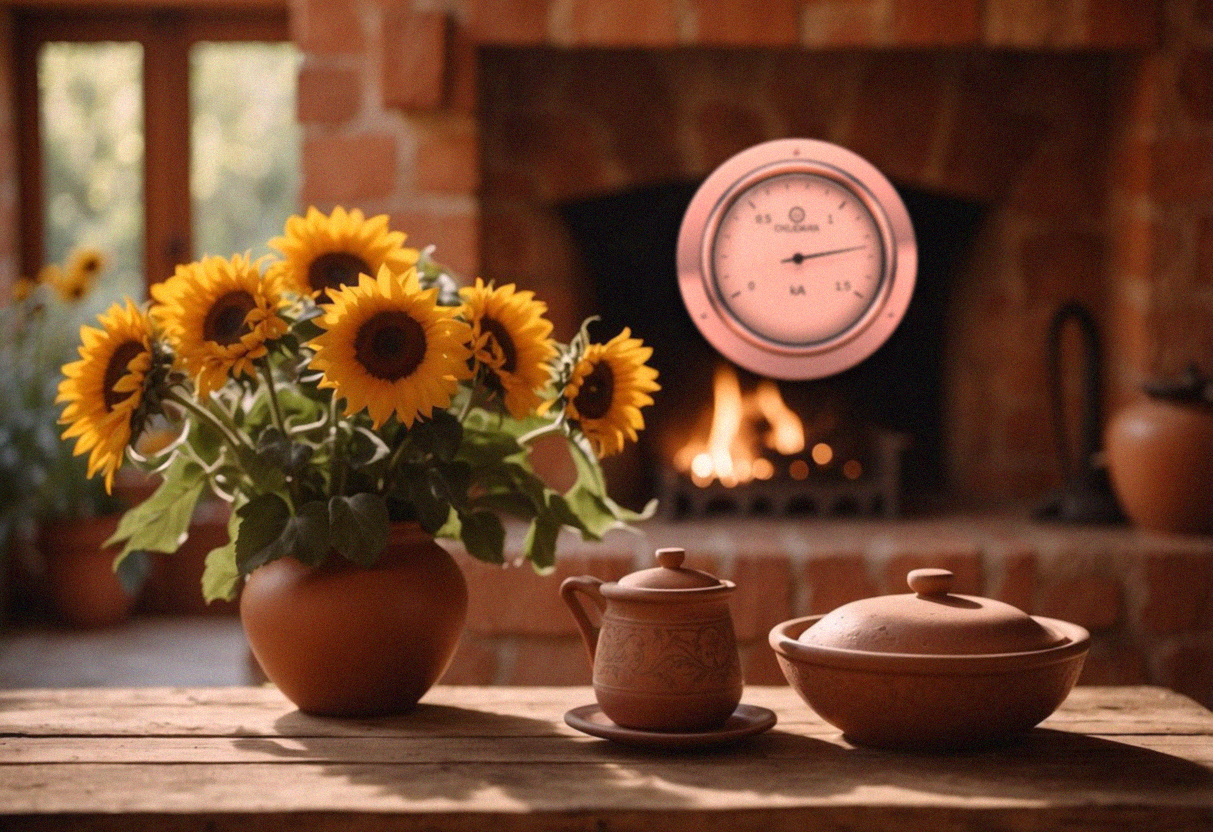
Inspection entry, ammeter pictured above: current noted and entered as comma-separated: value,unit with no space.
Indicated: 1.25,kA
